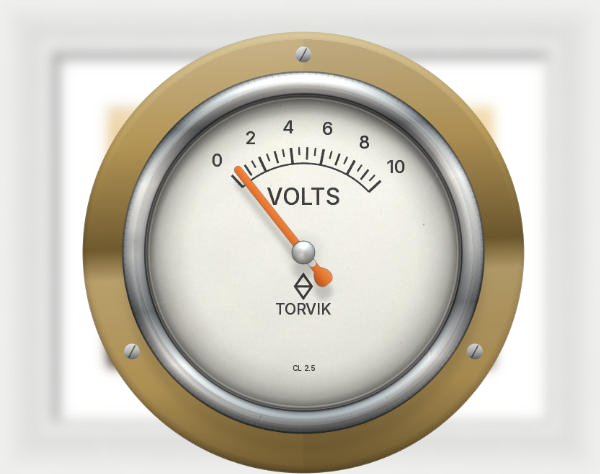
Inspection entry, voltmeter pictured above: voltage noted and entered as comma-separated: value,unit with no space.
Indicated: 0.5,V
